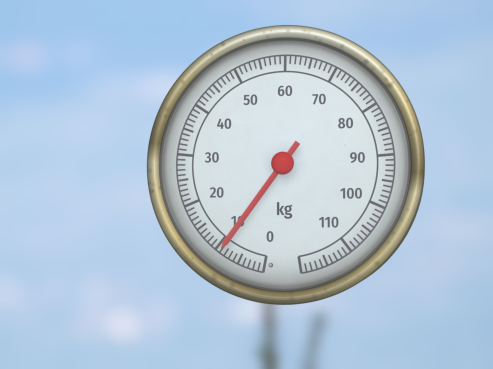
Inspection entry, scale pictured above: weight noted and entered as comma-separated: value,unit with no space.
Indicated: 9,kg
